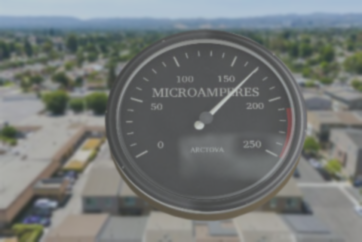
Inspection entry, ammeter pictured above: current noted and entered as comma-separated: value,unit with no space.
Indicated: 170,µA
